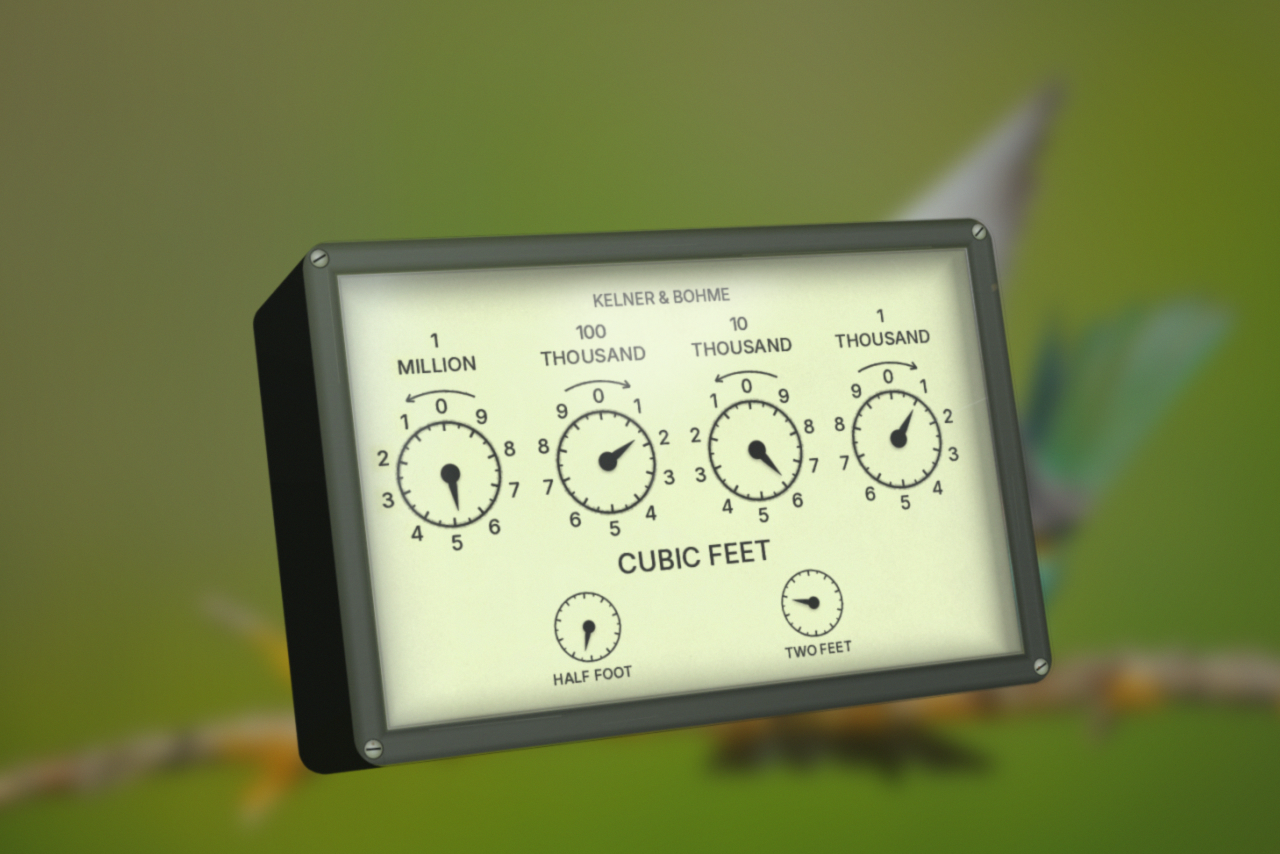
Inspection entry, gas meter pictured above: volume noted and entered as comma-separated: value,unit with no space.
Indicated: 516100,ft³
